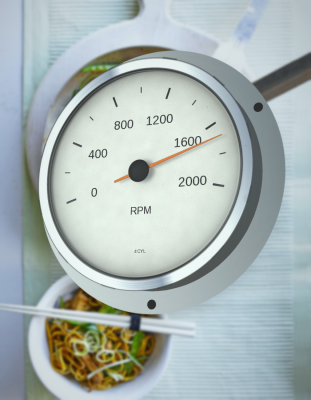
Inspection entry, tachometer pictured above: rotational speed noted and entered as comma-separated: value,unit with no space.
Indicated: 1700,rpm
